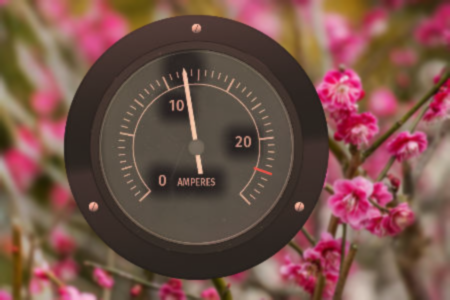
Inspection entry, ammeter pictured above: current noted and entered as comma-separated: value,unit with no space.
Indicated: 11.5,A
